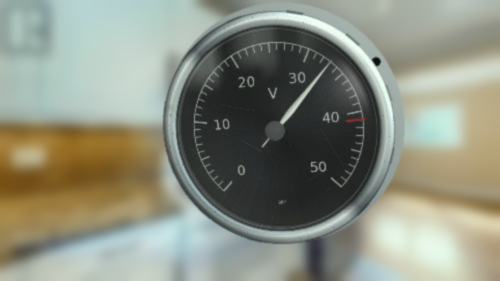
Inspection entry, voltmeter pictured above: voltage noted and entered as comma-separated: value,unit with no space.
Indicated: 33,V
